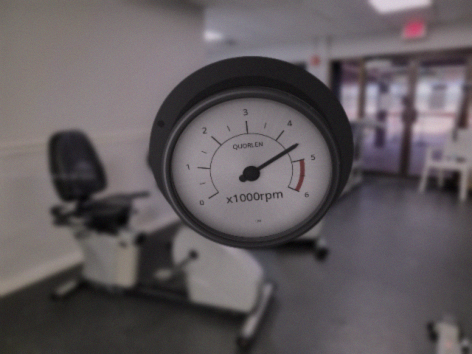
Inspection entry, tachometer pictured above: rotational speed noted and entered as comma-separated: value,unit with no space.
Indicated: 4500,rpm
